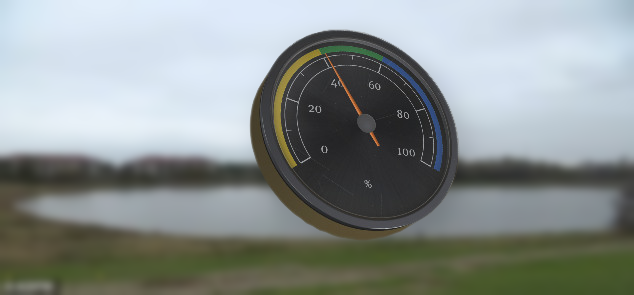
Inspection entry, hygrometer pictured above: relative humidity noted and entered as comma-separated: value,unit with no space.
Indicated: 40,%
